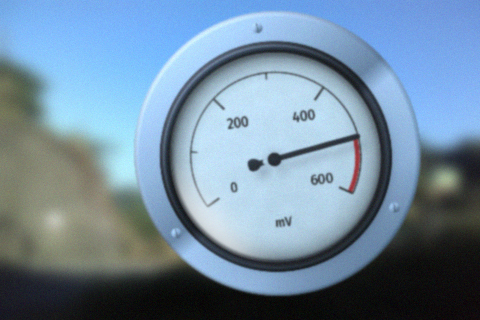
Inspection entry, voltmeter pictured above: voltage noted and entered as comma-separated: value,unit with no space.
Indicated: 500,mV
